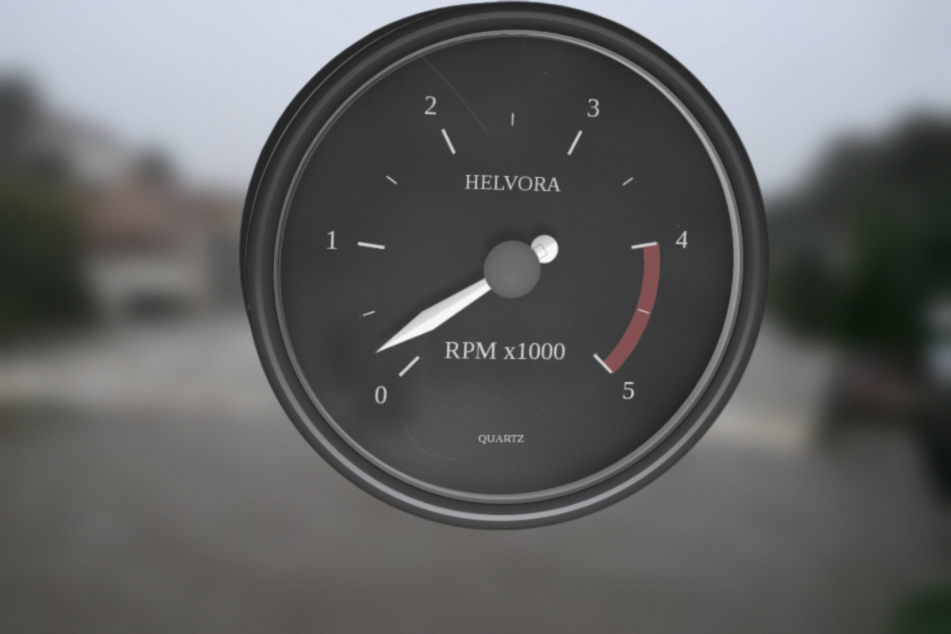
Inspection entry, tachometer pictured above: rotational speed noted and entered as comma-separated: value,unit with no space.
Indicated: 250,rpm
